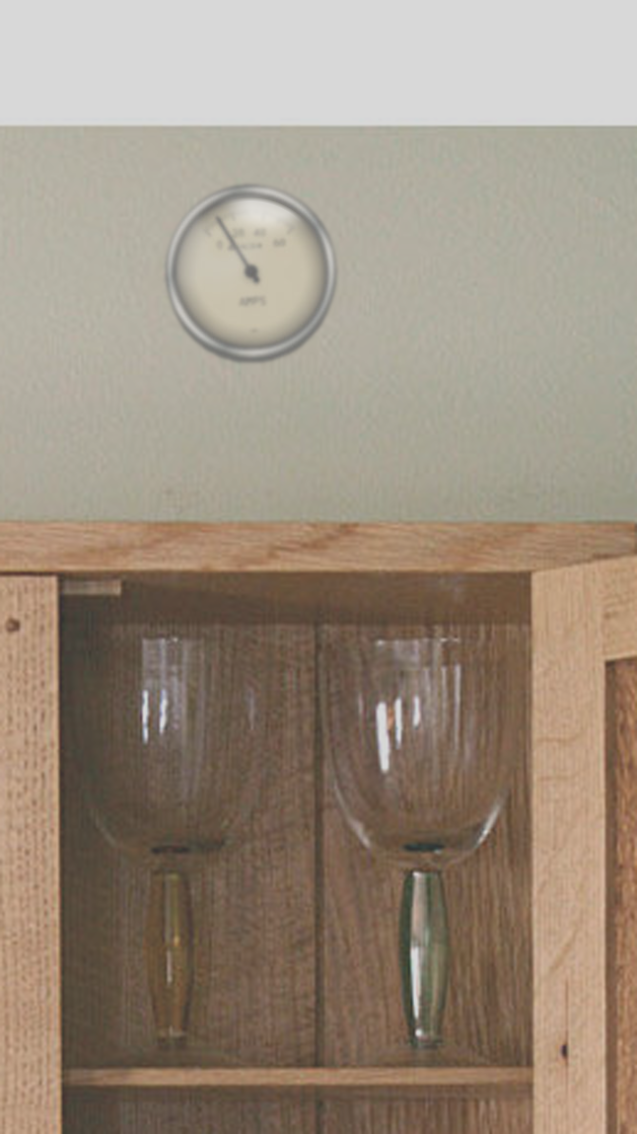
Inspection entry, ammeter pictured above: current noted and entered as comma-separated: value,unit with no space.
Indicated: 10,A
